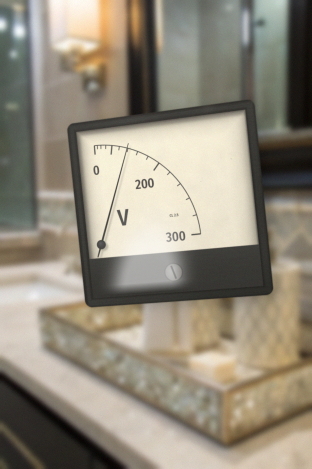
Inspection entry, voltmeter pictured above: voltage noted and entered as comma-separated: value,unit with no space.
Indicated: 140,V
